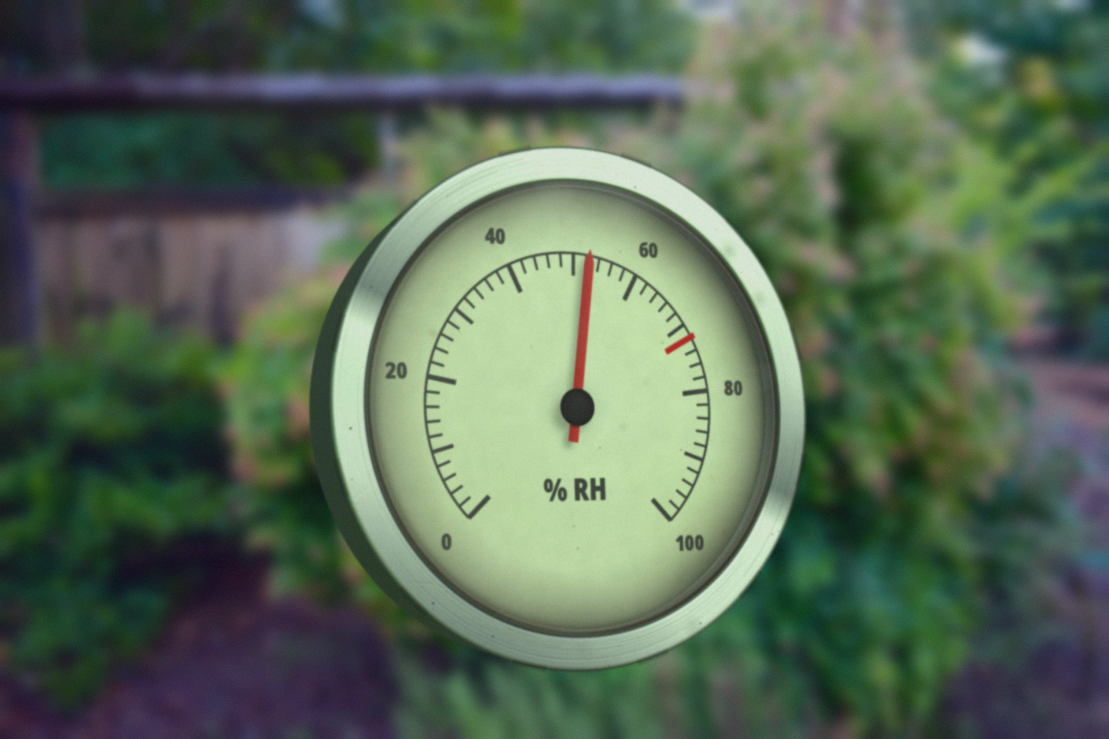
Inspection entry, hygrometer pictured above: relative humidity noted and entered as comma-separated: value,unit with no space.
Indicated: 52,%
